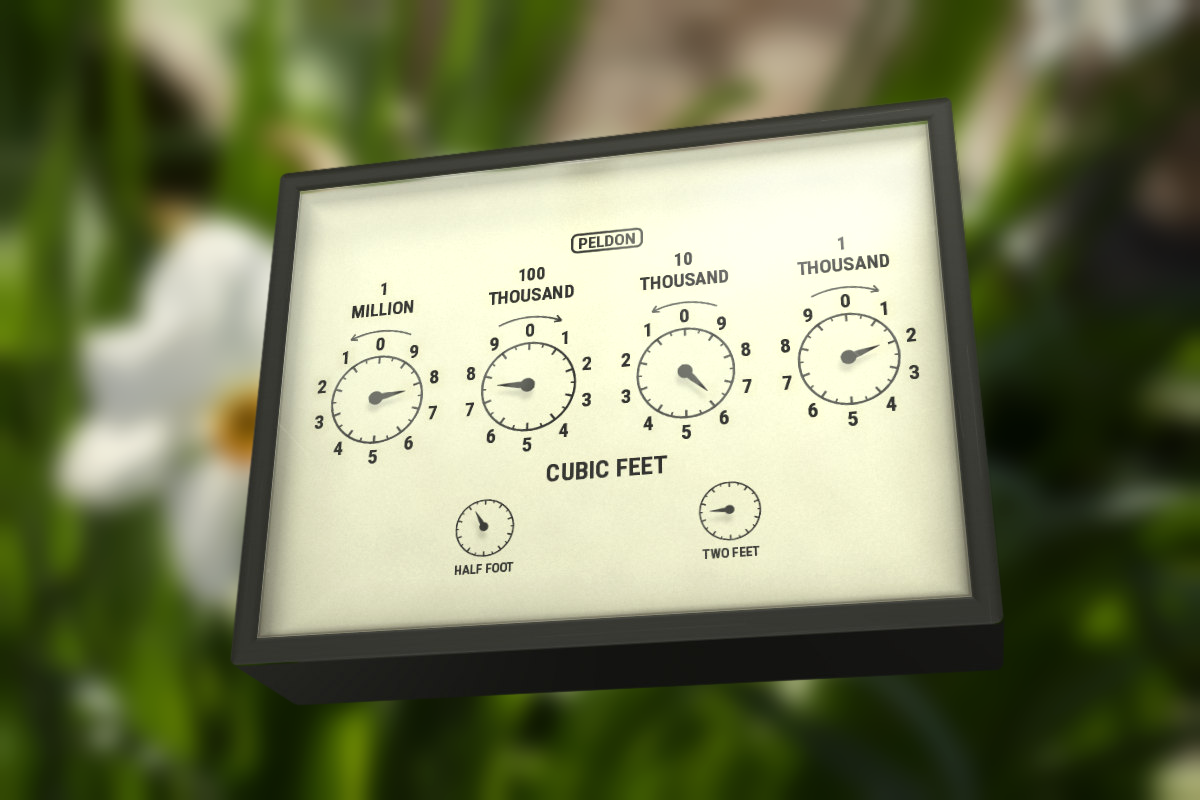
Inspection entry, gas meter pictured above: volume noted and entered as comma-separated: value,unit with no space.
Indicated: 776200,ft³
